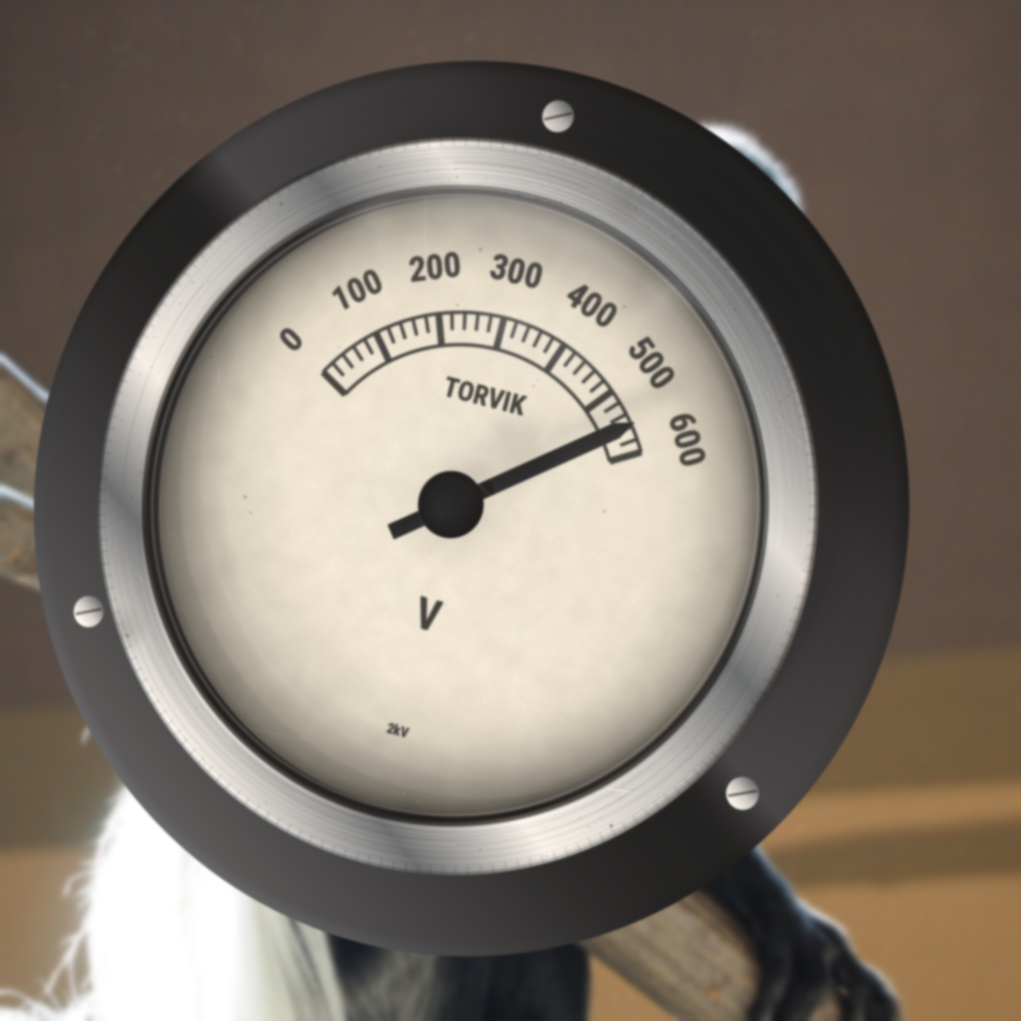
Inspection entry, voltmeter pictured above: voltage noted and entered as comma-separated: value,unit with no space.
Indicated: 560,V
